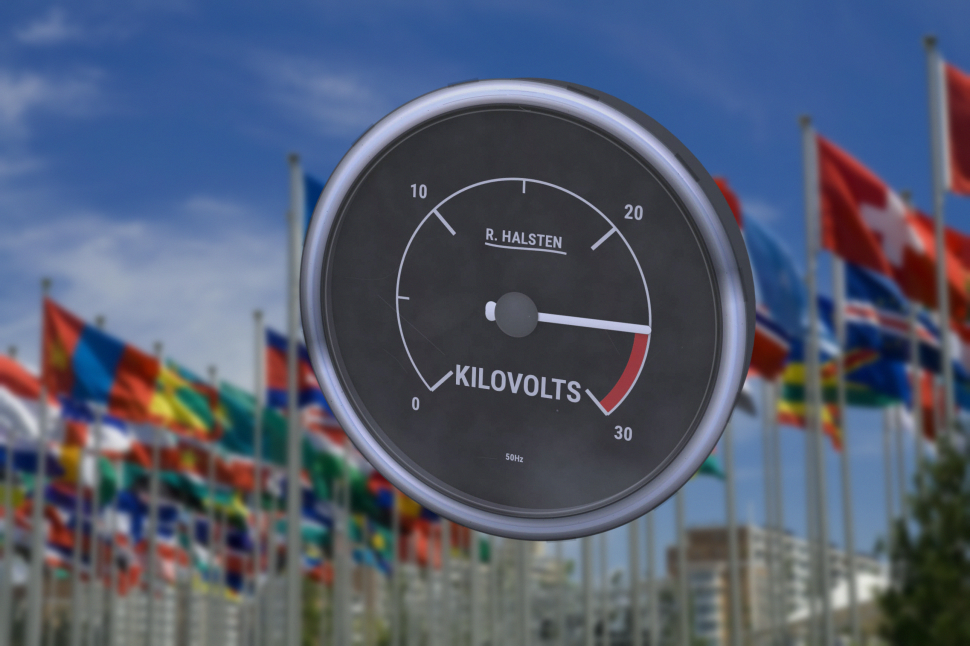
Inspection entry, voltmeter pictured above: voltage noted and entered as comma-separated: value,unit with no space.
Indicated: 25,kV
